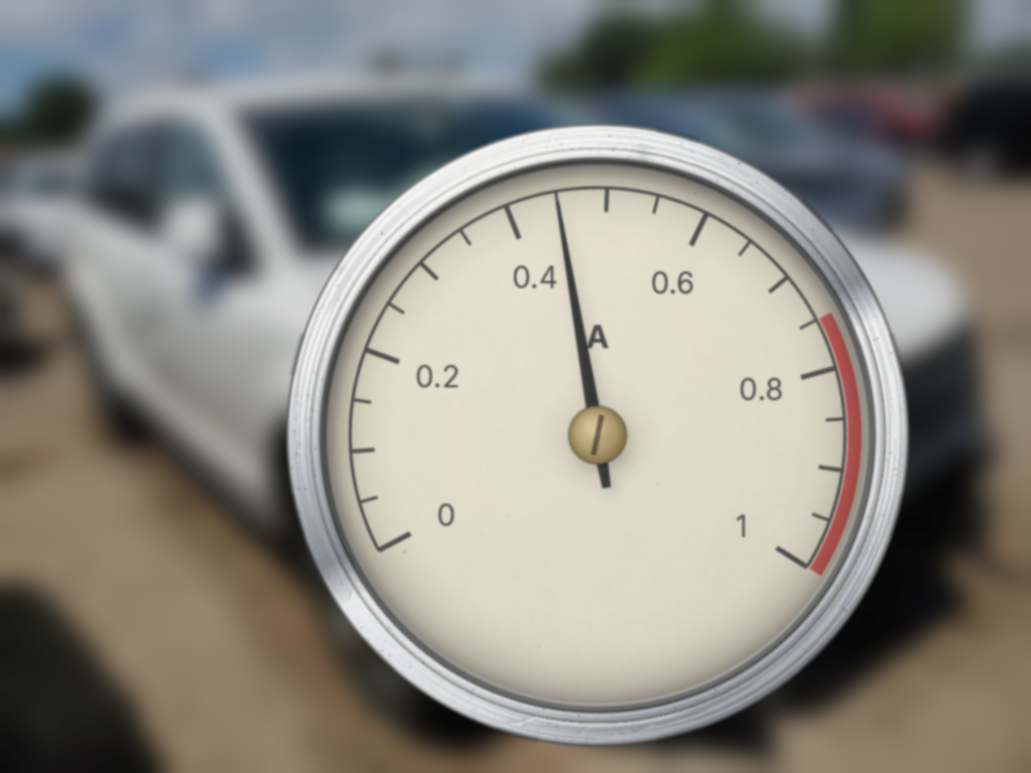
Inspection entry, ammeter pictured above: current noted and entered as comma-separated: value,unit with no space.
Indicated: 0.45,A
